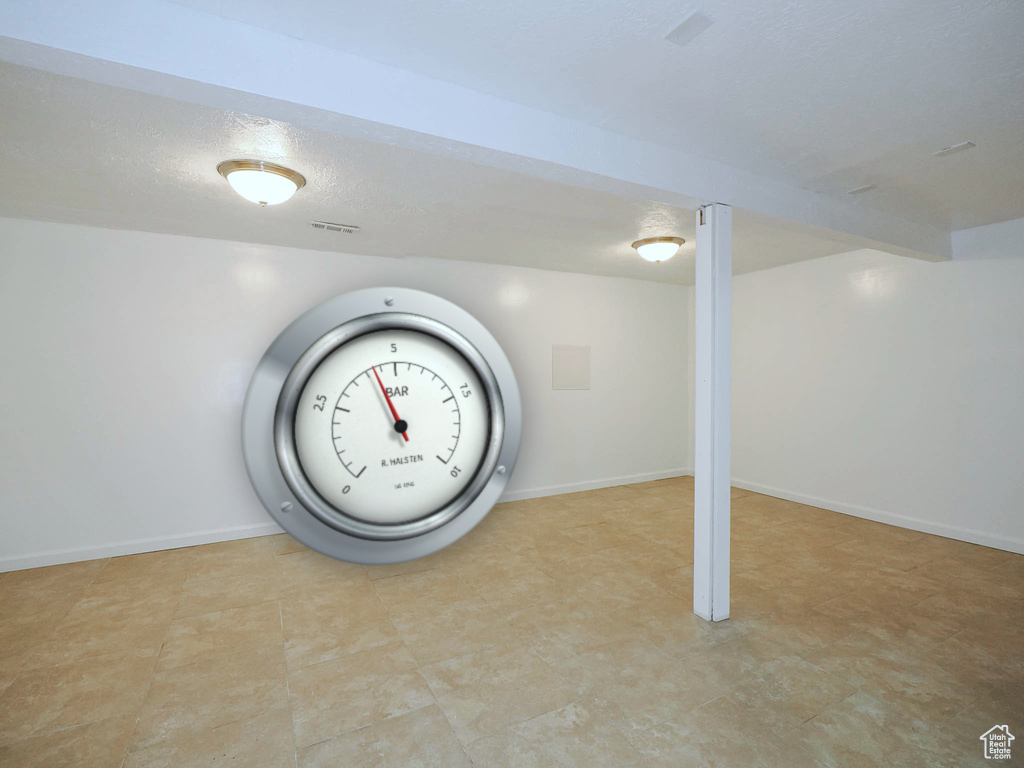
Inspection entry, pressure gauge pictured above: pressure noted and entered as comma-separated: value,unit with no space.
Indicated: 4.25,bar
